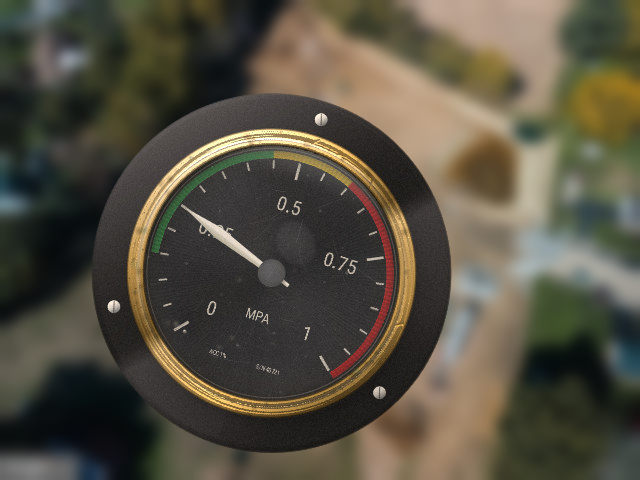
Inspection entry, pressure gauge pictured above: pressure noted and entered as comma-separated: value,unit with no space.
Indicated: 0.25,MPa
